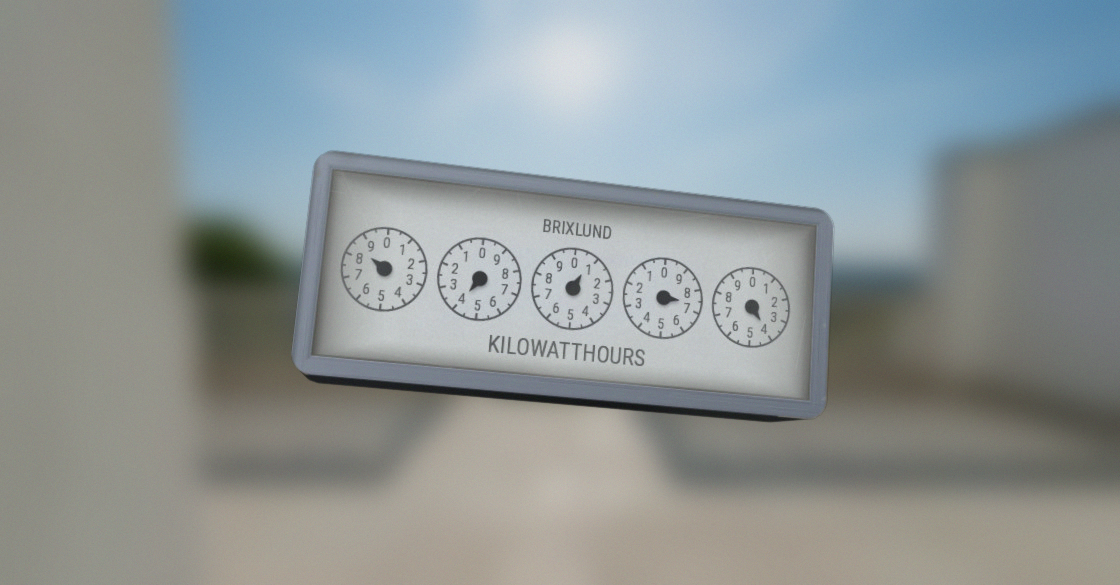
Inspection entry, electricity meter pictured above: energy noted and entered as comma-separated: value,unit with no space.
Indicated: 84074,kWh
